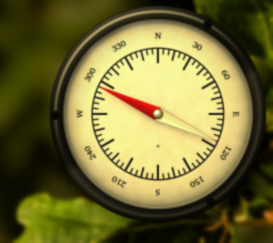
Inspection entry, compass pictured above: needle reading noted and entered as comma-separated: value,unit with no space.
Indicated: 295,°
